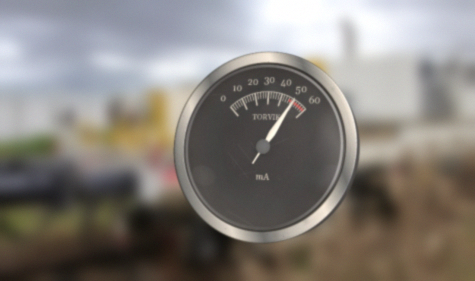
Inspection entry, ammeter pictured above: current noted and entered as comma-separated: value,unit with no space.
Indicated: 50,mA
